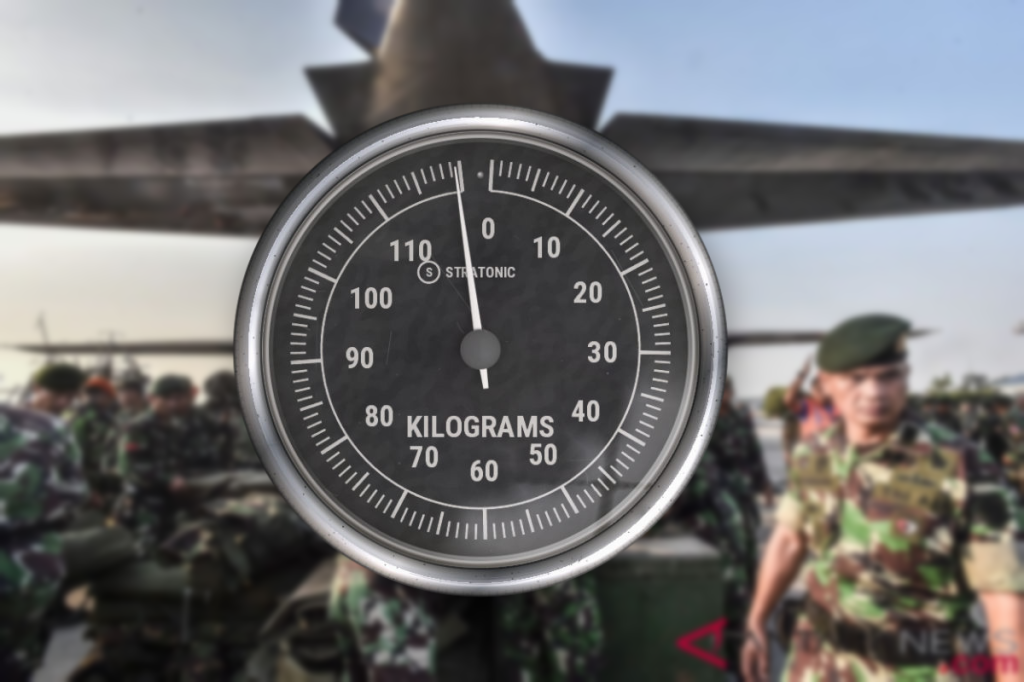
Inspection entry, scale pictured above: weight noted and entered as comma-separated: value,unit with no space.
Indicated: 119.5,kg
